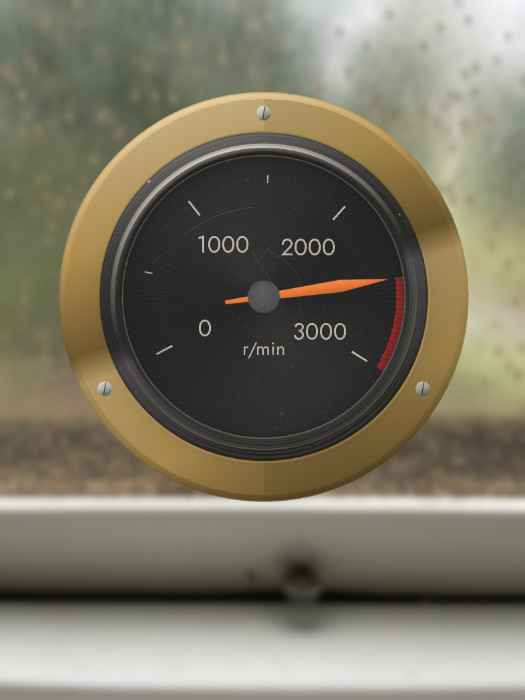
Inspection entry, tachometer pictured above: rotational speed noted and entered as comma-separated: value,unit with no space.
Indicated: 2500,rpm
